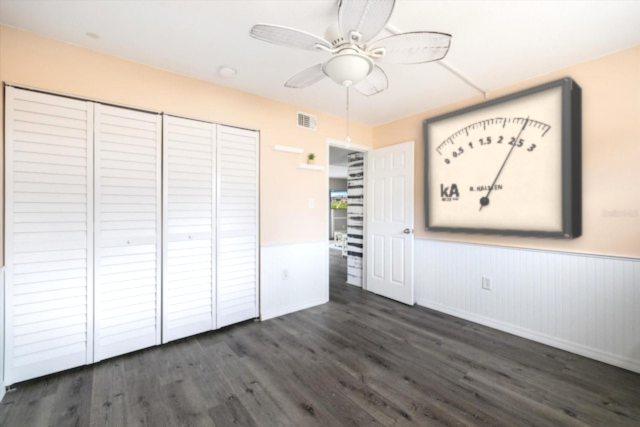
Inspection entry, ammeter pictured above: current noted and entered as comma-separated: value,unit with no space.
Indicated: 2.5,kA
